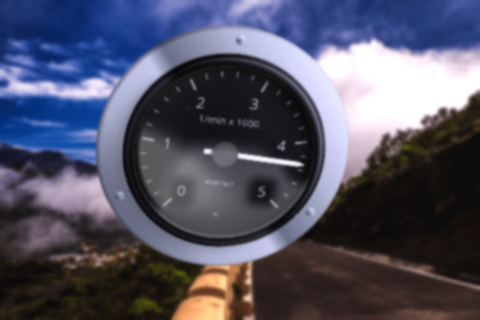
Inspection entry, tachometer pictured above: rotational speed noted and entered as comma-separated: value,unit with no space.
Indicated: 4300,rpm
